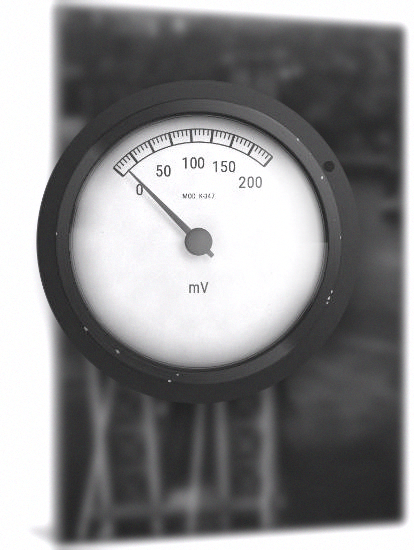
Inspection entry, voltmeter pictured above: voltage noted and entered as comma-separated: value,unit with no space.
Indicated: 10,mV
